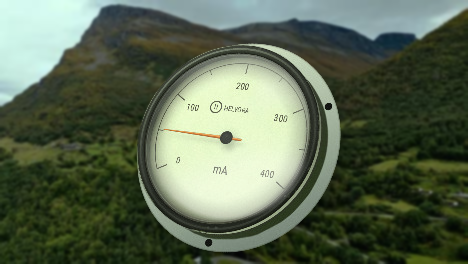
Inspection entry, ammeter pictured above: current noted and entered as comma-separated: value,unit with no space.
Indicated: 50,mA
